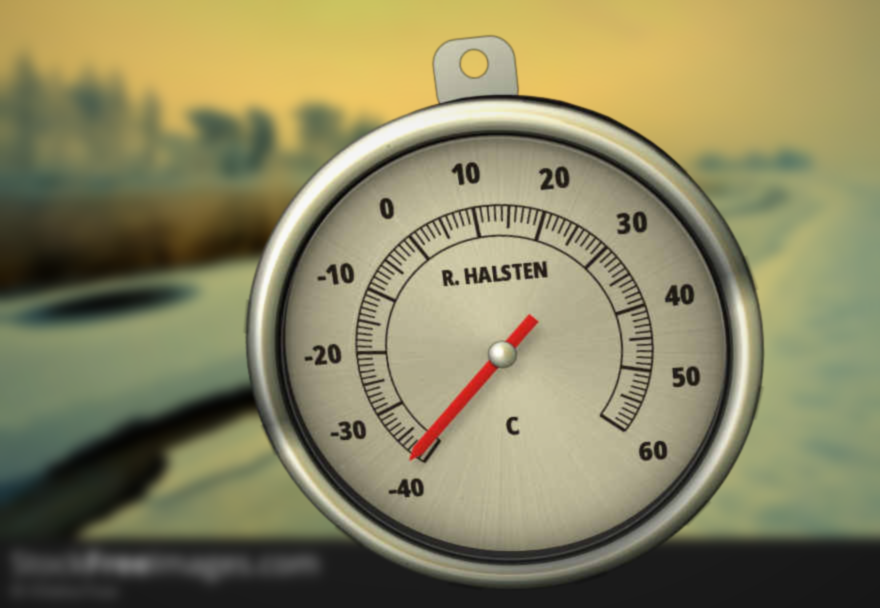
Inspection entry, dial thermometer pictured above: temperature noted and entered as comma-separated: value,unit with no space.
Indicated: -38,°C
